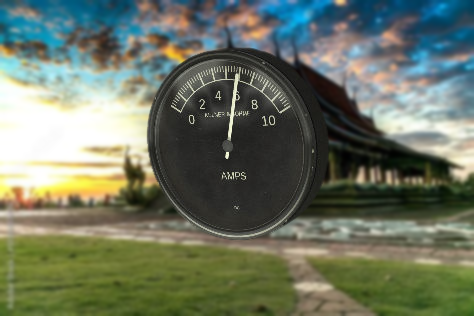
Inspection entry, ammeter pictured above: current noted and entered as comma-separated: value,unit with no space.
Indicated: 6,A
